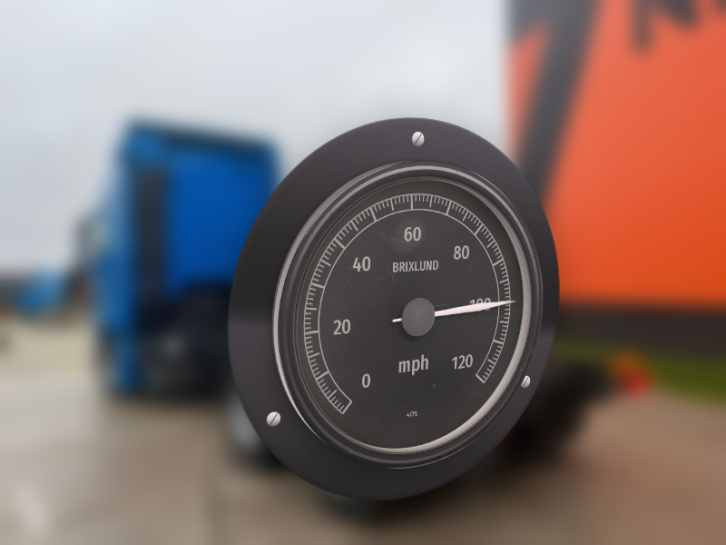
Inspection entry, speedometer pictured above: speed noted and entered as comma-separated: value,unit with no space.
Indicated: 100,mph
